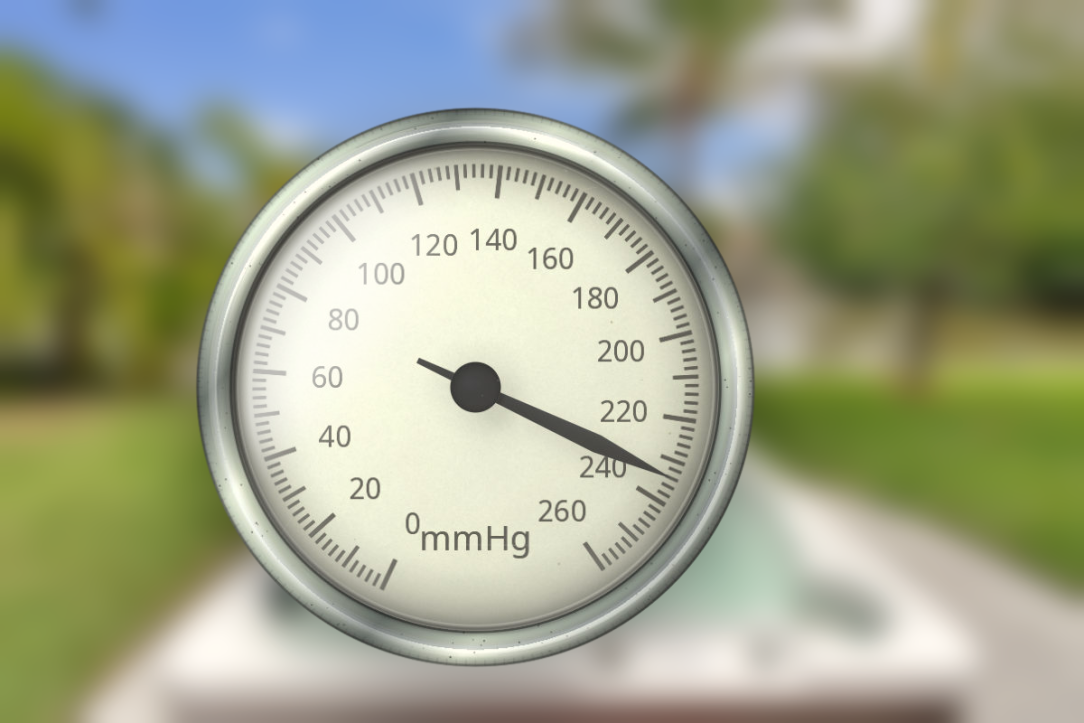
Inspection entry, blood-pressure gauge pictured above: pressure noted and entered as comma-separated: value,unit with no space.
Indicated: 234,mmHg
